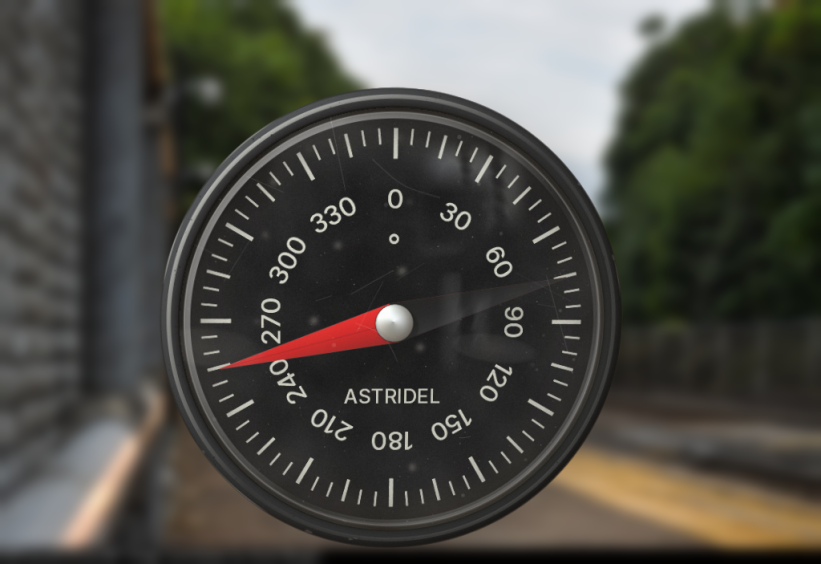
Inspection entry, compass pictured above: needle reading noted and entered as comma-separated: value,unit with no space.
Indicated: 255,°
